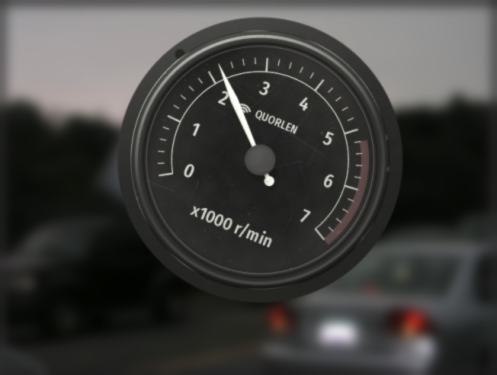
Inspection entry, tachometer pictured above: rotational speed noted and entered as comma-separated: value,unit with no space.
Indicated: 2200,rpm
